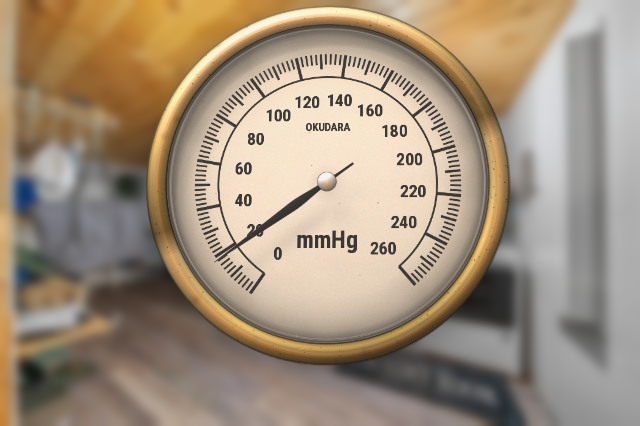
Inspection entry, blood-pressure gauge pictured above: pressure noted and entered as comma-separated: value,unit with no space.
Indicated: 18,mmHg
